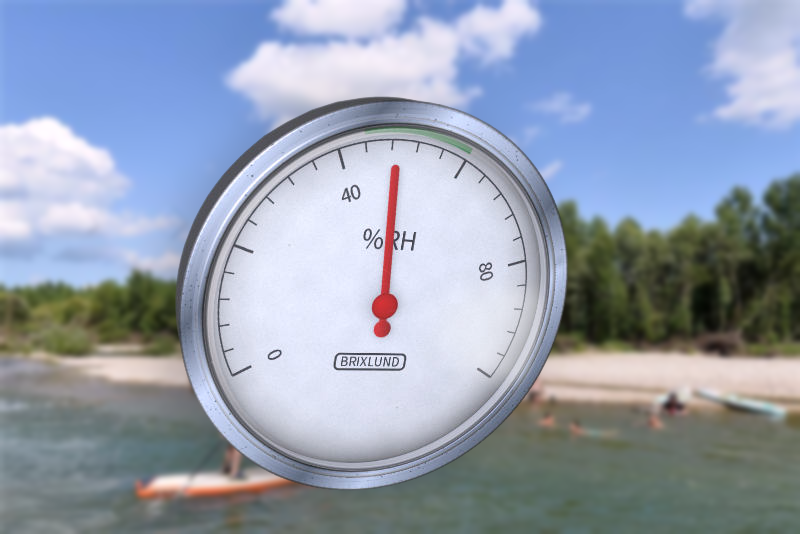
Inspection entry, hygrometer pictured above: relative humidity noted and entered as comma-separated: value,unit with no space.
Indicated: 48,%
